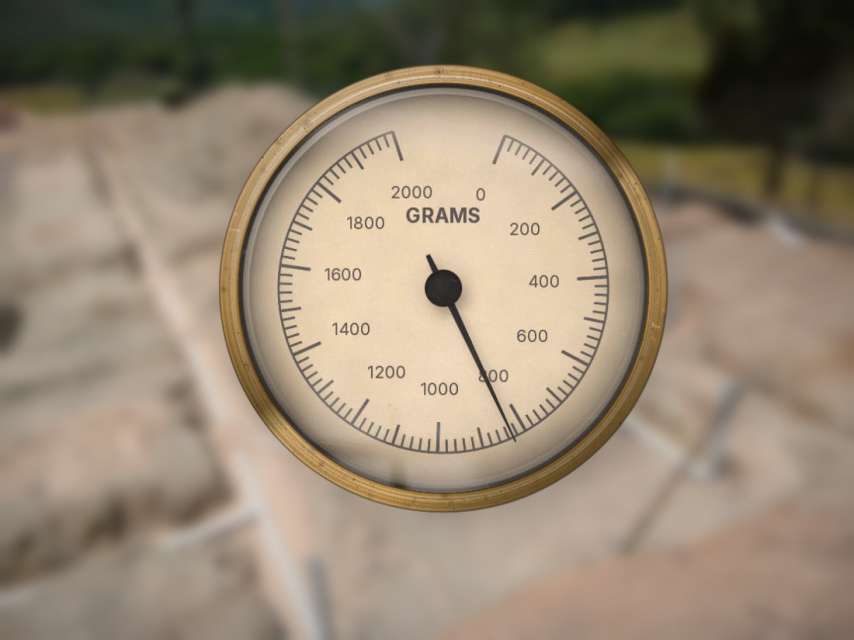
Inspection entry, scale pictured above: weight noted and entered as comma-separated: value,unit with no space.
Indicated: 830,g
